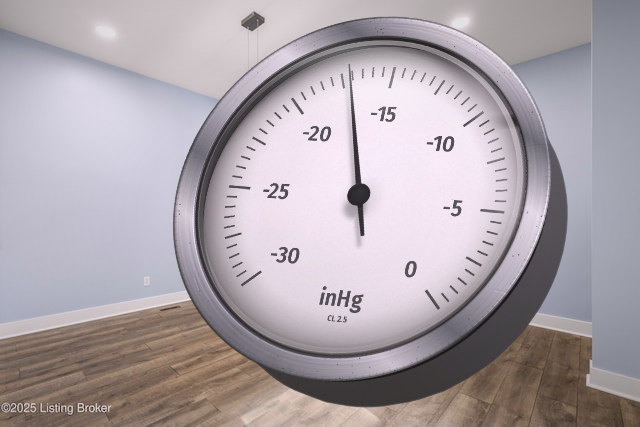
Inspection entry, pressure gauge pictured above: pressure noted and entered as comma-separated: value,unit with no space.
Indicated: -17,inHg
